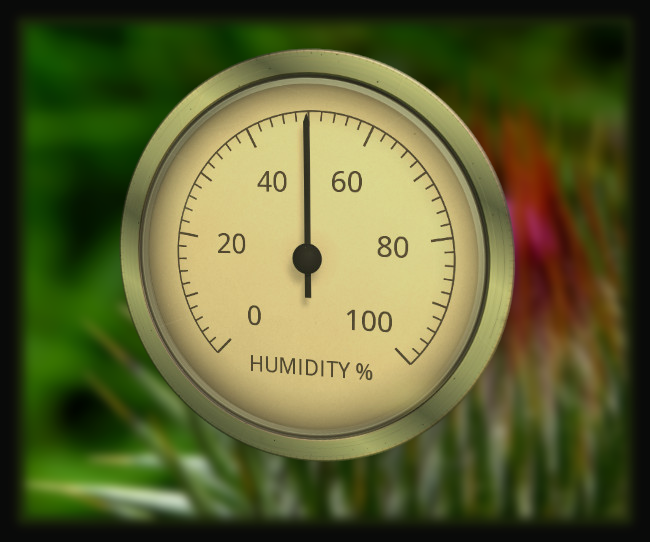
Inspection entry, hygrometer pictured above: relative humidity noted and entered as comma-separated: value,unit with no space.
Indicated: 50,%
